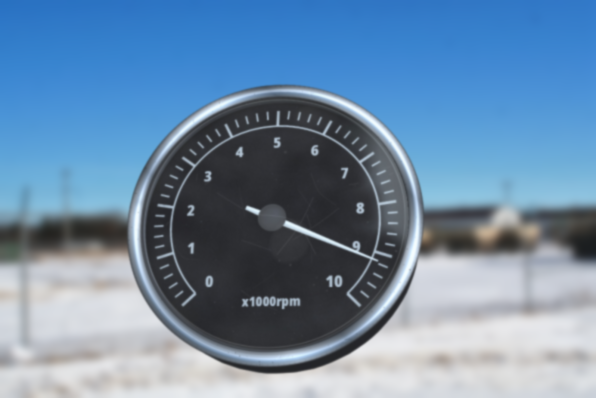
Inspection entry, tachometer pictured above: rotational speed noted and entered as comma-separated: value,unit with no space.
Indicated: 9200,rpm
